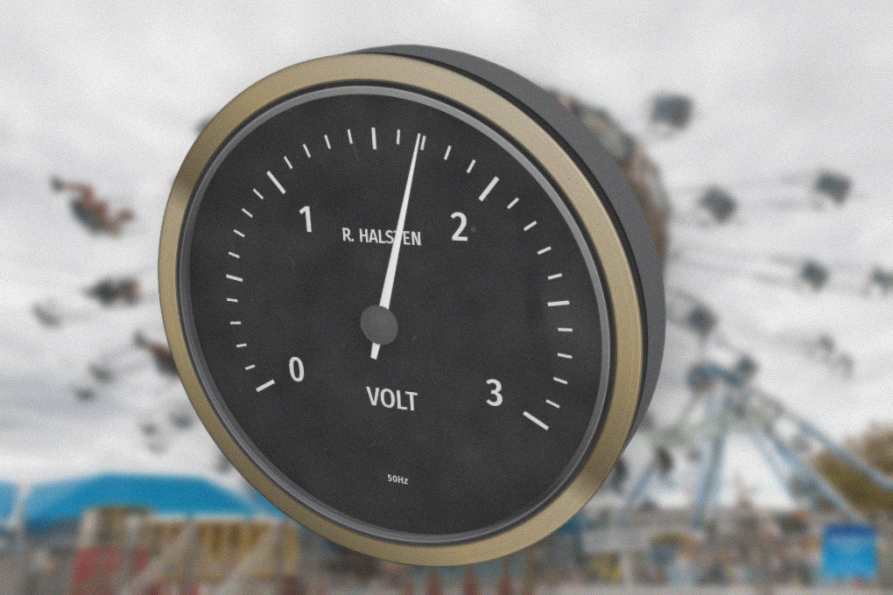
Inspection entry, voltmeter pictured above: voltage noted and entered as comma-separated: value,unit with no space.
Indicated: 1.7,V
